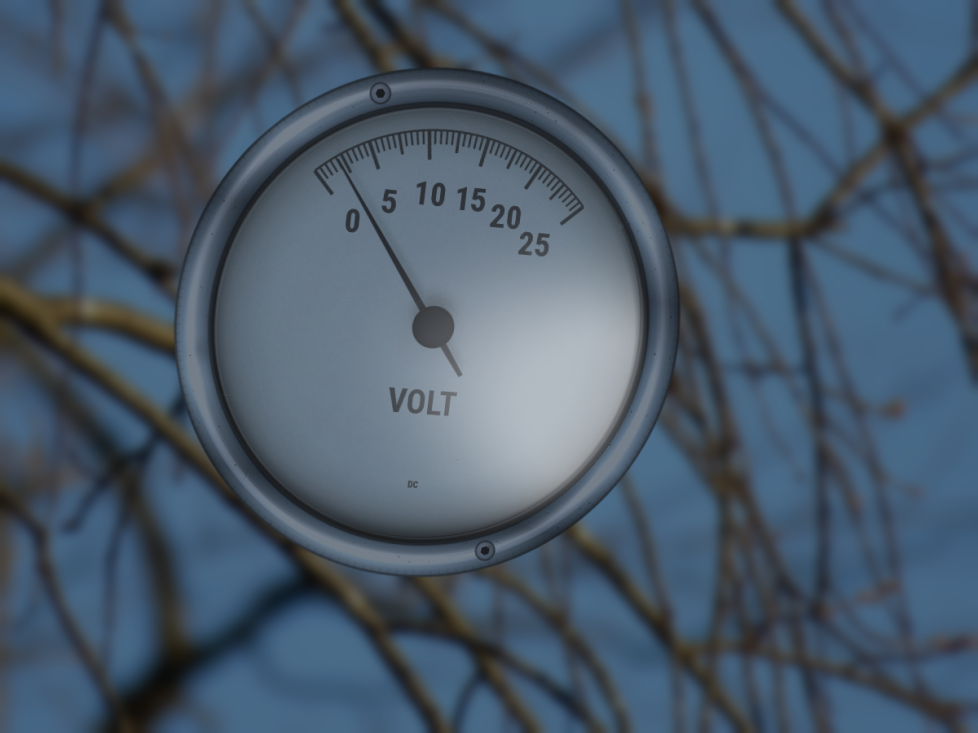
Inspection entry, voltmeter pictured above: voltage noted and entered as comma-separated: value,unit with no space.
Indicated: 2,V
